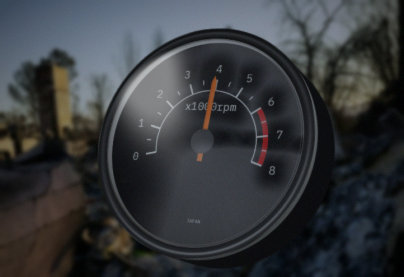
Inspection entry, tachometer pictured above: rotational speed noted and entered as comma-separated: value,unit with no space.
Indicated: 4000,rpm
